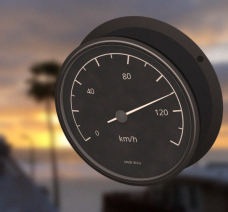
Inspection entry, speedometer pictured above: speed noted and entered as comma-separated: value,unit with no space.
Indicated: 110,km/h
